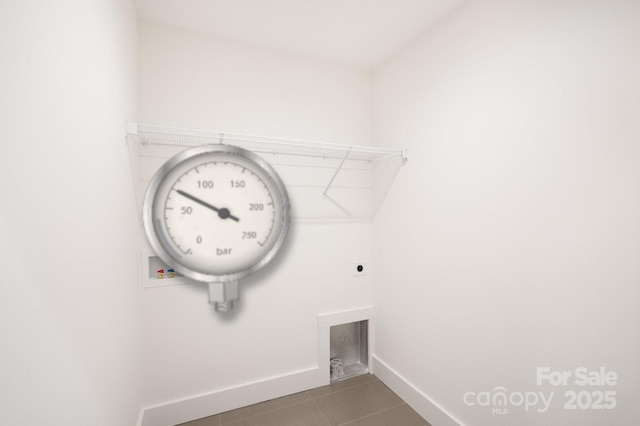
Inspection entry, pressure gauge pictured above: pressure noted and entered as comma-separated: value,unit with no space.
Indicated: 70,bar
